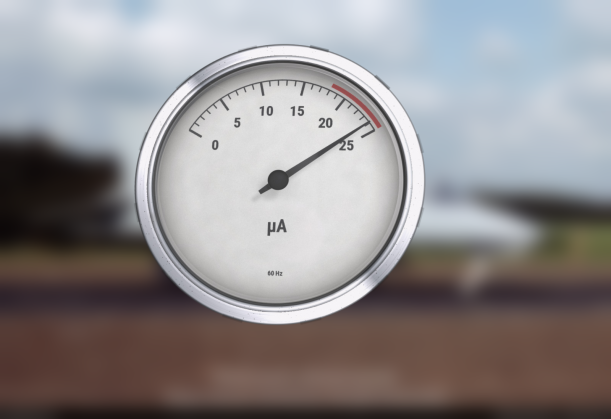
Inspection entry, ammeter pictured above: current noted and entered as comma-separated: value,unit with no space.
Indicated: 24,µA
